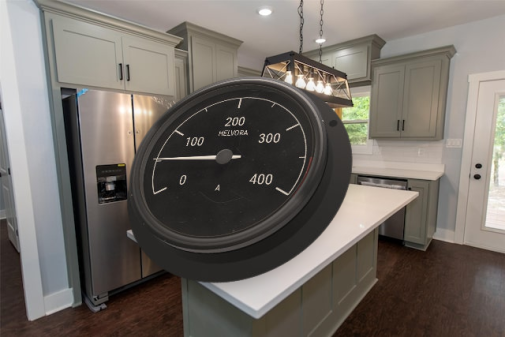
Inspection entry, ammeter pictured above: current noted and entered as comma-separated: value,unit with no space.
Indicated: 50,A
